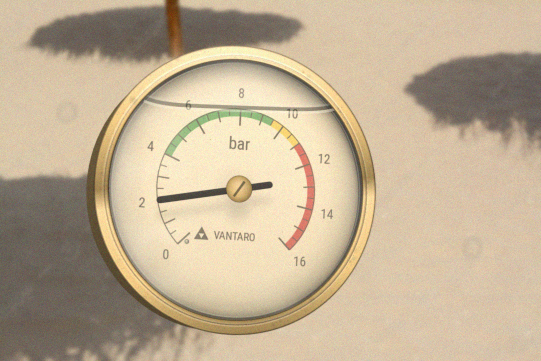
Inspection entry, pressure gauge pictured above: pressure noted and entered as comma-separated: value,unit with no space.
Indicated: 2,bar
